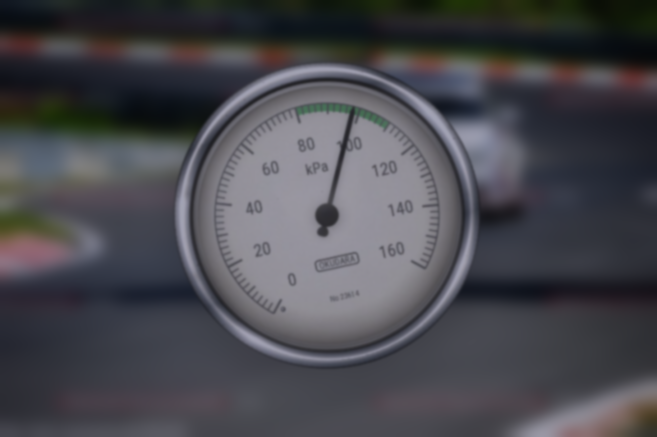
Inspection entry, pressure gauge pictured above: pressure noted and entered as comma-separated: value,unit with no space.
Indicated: 98,kPa
